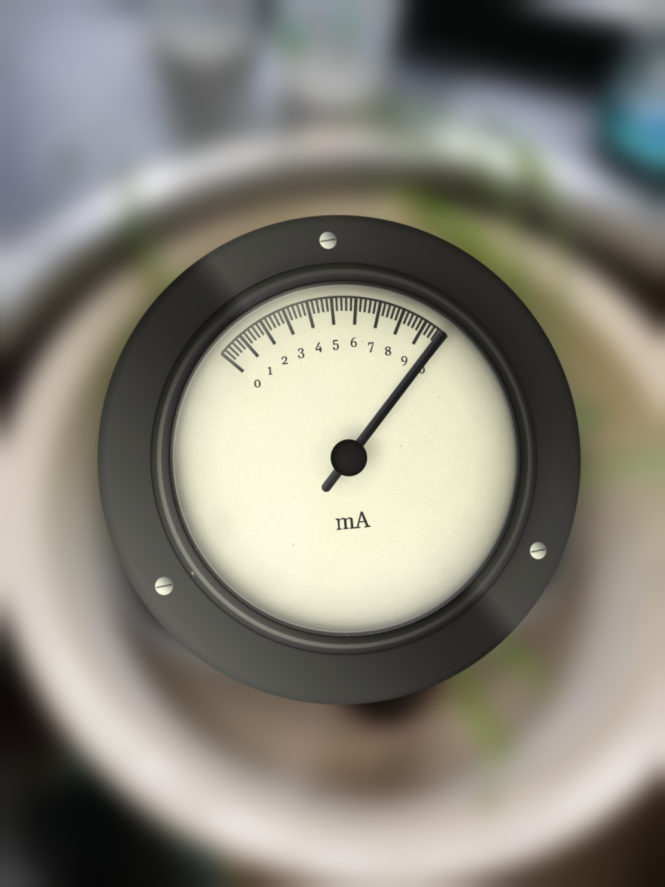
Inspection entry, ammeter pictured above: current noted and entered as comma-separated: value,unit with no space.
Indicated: 9.8,mA
